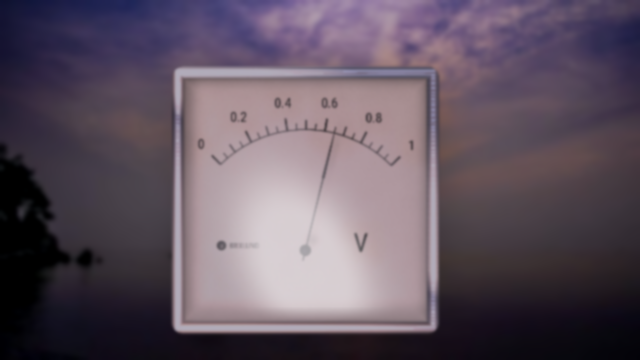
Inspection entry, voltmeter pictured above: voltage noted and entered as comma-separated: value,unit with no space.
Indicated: 0.65,V
